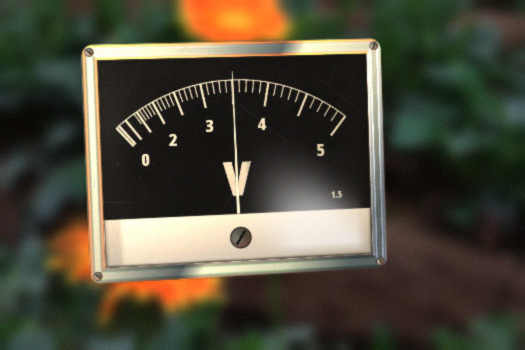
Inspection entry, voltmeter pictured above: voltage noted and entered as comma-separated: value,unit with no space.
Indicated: 3.5,V
